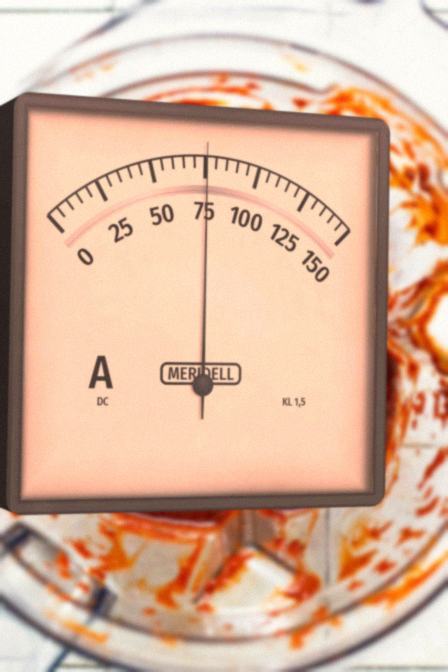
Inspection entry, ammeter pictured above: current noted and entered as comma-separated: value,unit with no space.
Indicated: 75,A
